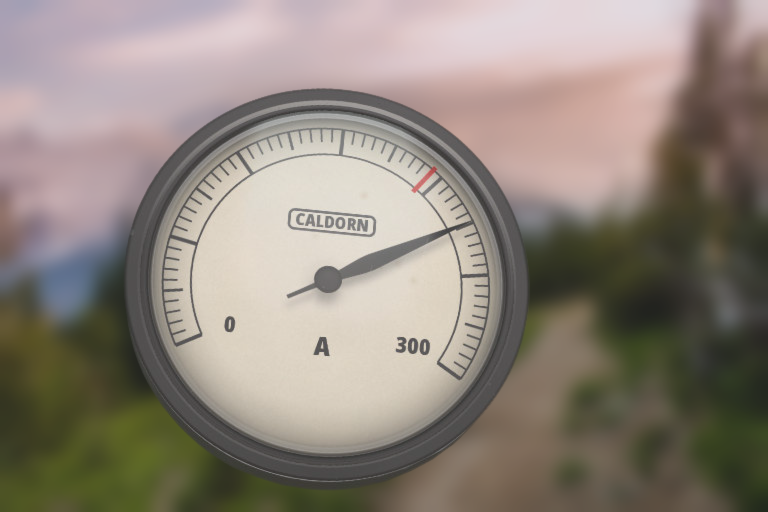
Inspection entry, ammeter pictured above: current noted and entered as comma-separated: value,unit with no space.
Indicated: 225,A
